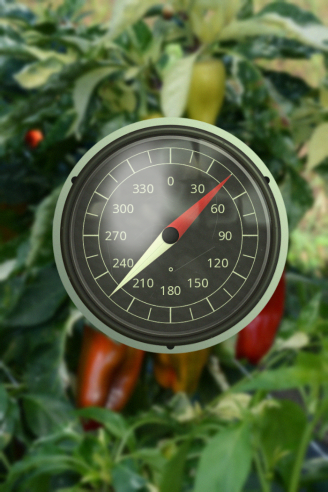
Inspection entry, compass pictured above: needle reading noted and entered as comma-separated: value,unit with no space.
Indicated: 45,°
